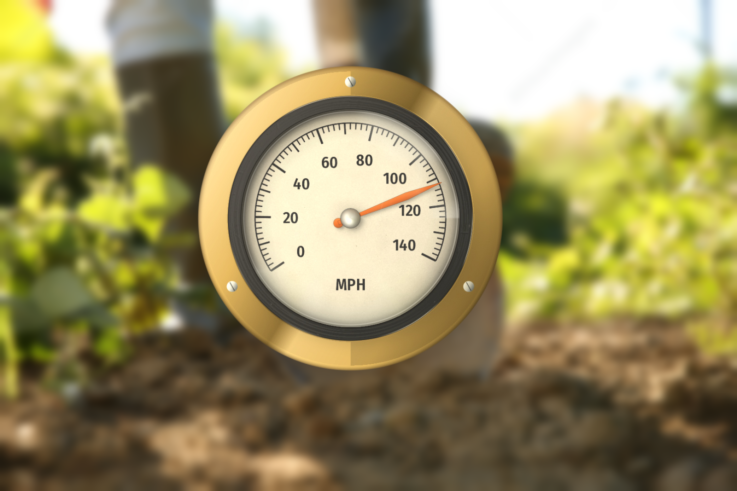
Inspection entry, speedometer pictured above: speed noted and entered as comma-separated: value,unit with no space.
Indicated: 112,mph
